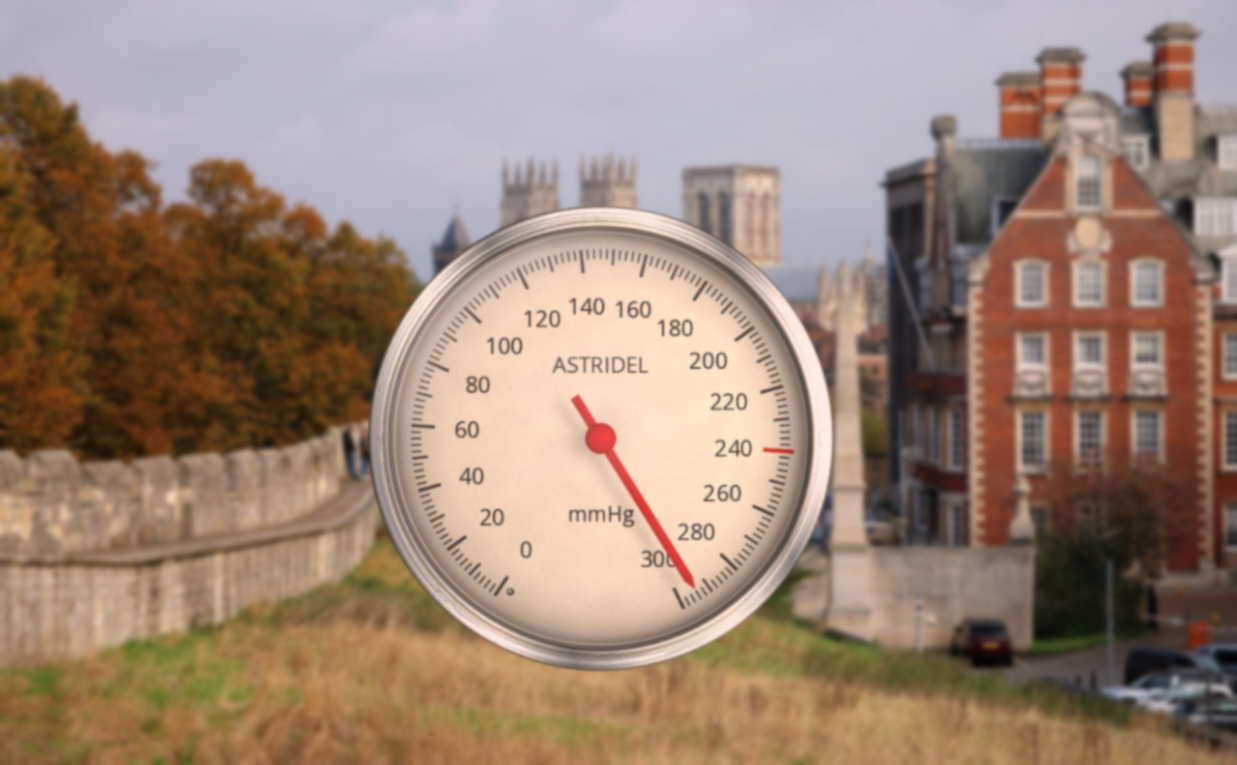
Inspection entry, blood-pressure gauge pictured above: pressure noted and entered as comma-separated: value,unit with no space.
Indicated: 294,mmHg
